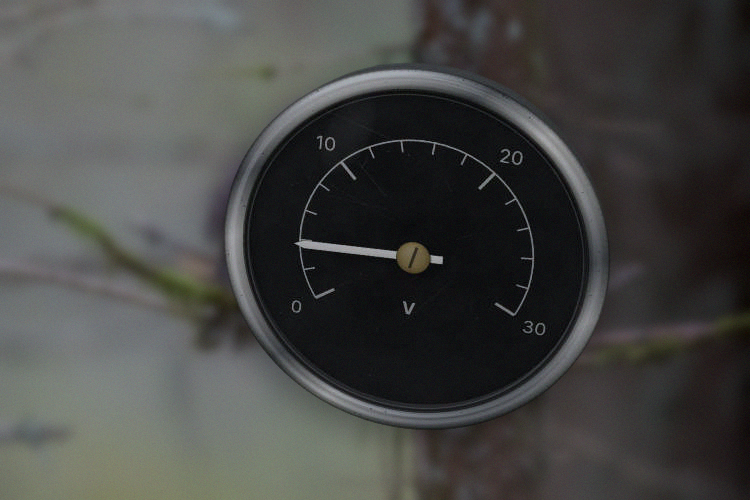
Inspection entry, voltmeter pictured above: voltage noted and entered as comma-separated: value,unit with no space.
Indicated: 4,V
